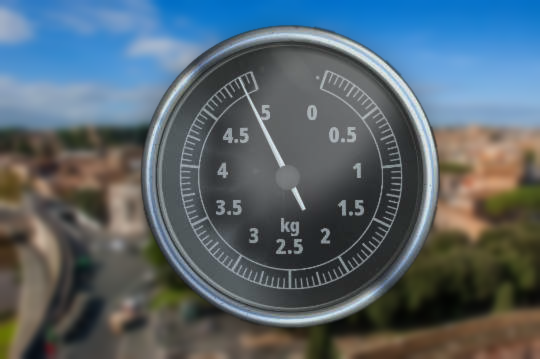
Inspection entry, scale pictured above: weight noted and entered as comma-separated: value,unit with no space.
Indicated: 4.9,kg
